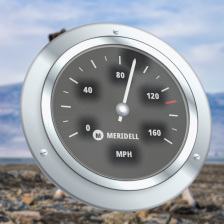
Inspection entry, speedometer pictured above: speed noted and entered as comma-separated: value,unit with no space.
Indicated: 90,mph
